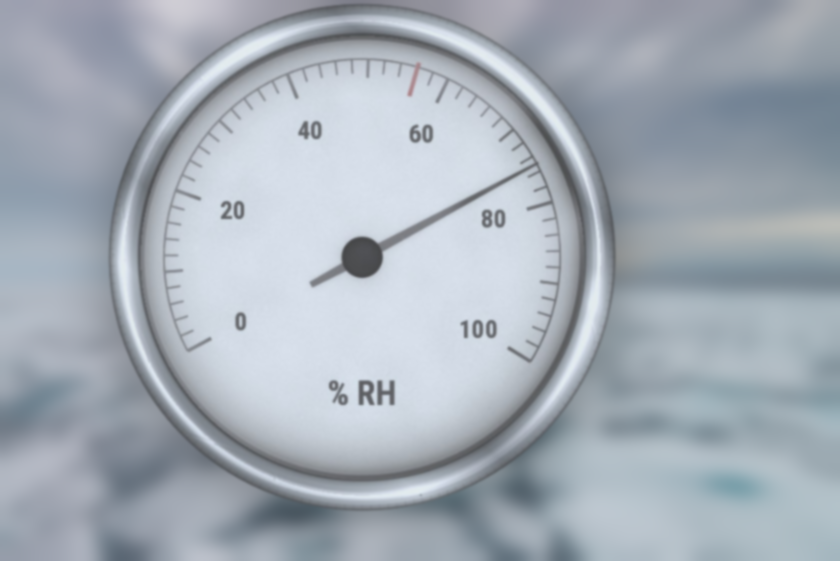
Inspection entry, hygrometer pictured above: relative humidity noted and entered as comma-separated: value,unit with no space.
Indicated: 75,%
